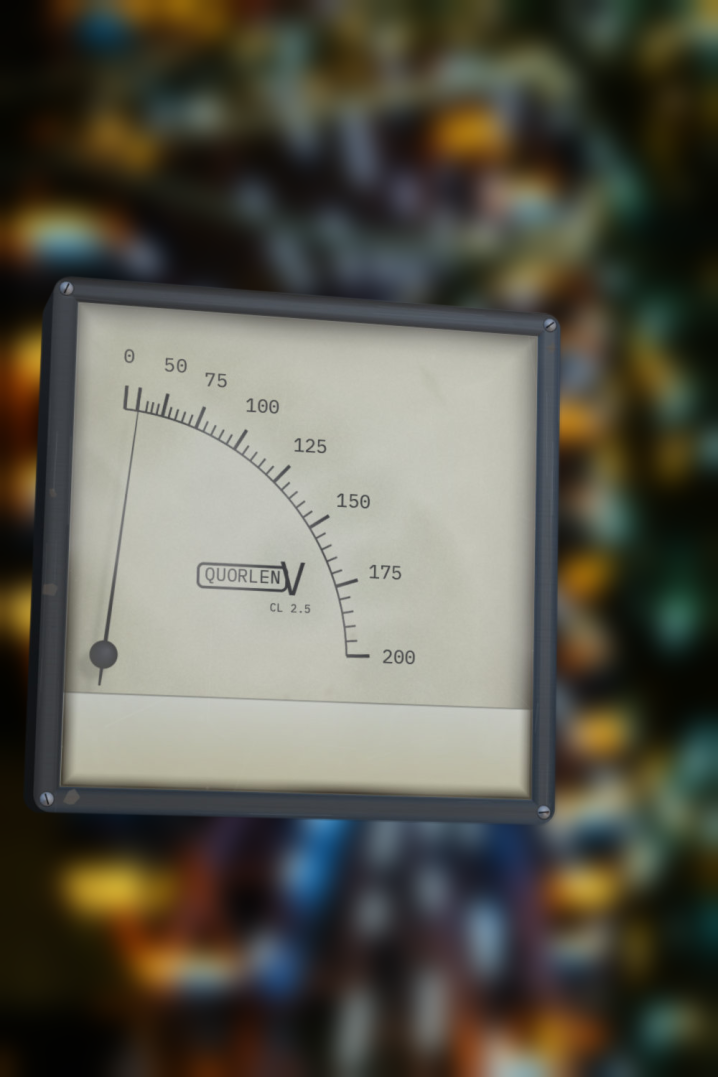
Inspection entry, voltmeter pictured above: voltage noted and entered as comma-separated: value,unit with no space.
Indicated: 25,V
